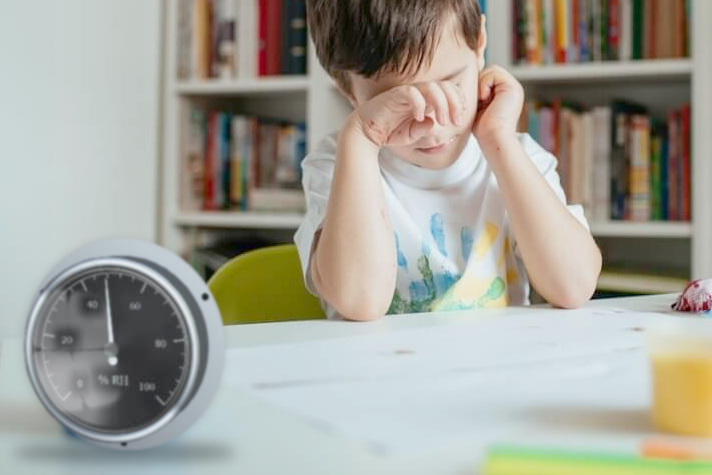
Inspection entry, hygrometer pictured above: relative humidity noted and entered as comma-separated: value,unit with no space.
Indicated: 48,%
